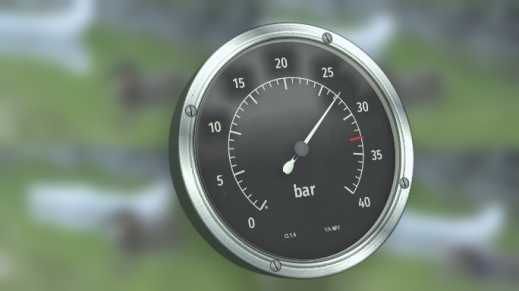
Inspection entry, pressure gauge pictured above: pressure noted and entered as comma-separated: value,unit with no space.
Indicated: 27,bar
